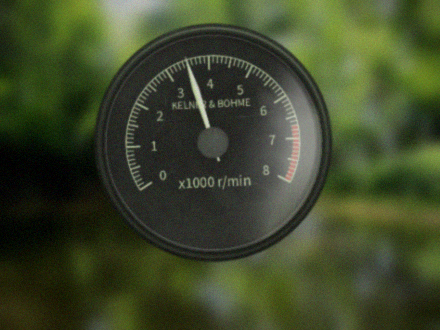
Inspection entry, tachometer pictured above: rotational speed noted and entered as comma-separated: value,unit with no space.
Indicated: 3500,rpm
